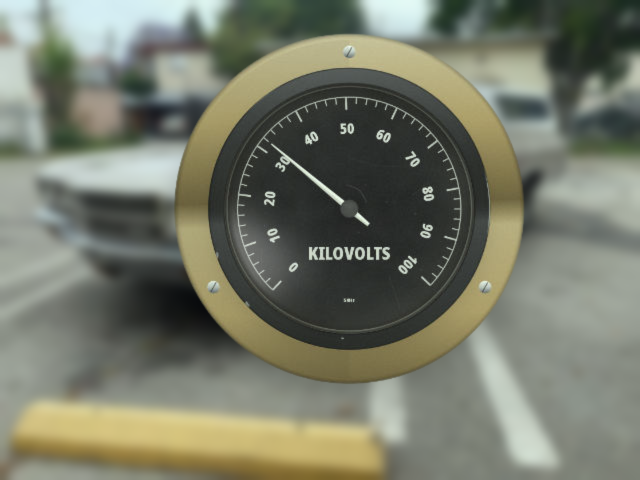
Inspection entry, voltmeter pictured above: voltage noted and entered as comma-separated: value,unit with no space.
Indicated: 32,kV
